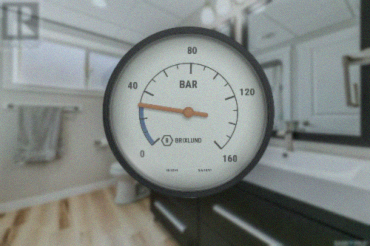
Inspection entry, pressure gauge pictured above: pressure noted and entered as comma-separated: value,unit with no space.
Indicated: 30,bar
